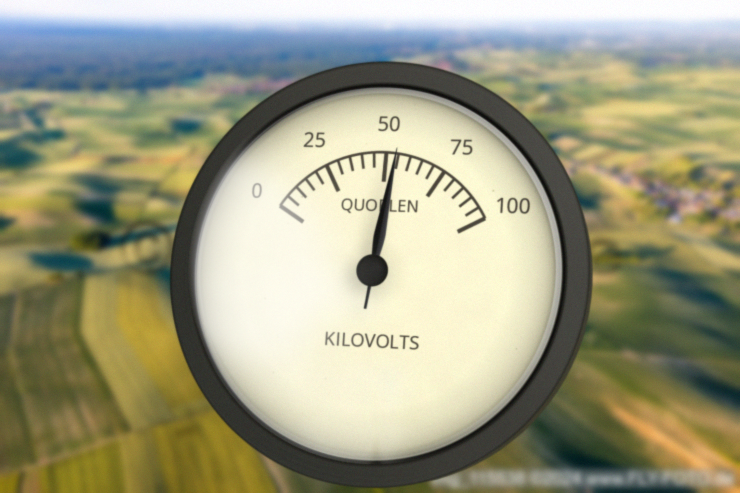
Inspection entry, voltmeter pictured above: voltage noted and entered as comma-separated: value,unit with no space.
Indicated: 55,kV
